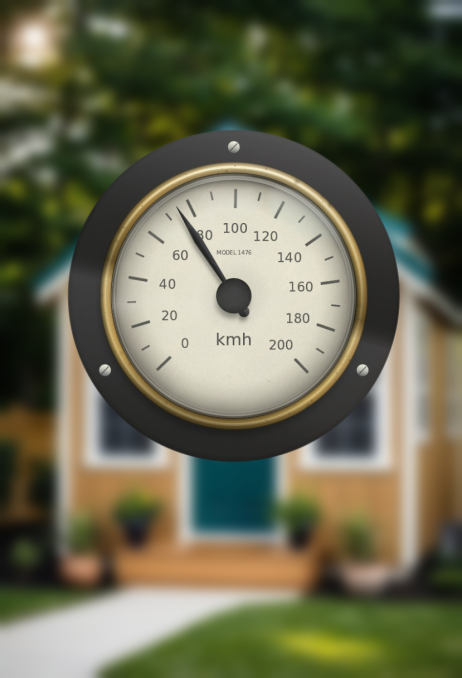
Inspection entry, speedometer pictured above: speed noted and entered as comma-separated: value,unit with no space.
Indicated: 75,km/h
